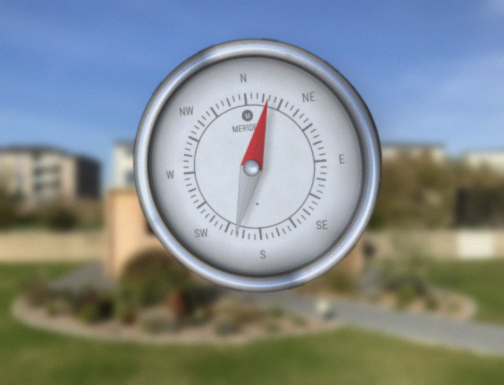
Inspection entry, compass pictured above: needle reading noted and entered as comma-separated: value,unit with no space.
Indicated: 20,°
